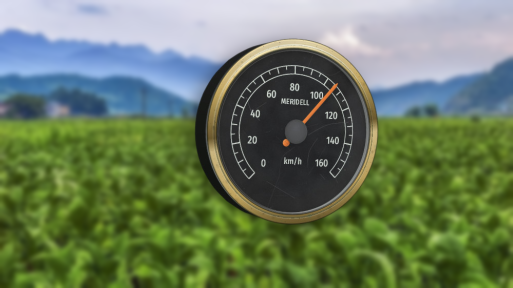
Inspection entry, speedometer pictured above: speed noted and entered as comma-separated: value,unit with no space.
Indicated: 105,km/h
